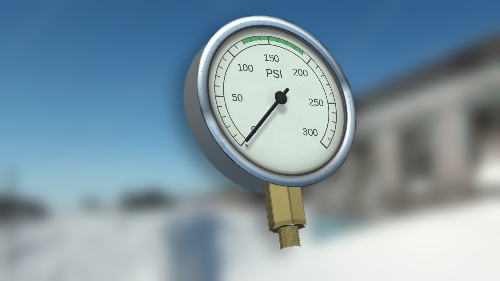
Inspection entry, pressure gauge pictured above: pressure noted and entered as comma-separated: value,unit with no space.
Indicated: 0,psi
